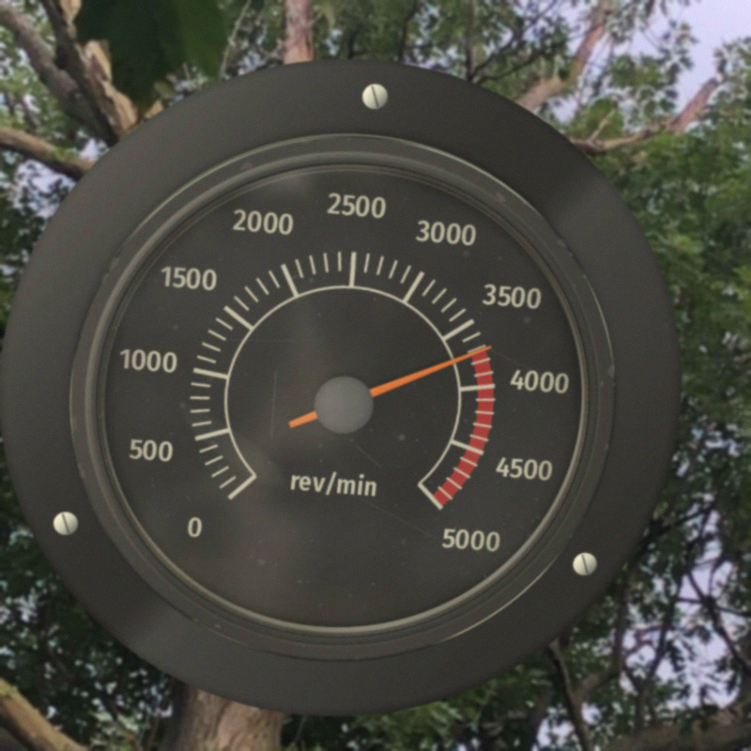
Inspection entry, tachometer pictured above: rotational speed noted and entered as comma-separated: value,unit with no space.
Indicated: 3700,rpm
